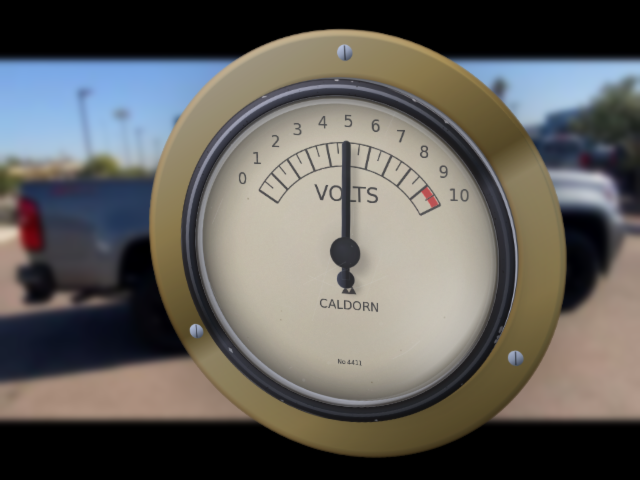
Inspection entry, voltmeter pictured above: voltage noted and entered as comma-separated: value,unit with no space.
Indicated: 5,V
